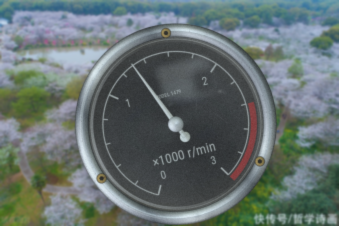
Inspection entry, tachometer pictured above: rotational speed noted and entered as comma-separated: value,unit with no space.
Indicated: 1300,rpm
